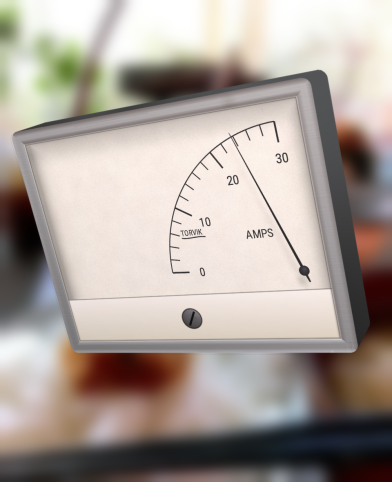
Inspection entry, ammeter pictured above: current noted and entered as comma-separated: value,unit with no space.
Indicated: 24,A
